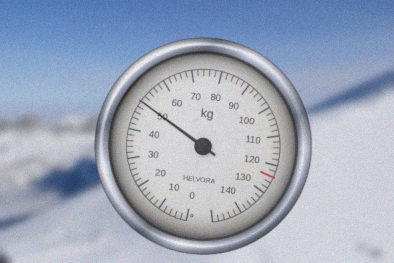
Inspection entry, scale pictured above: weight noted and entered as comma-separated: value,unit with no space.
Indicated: 50,kg
